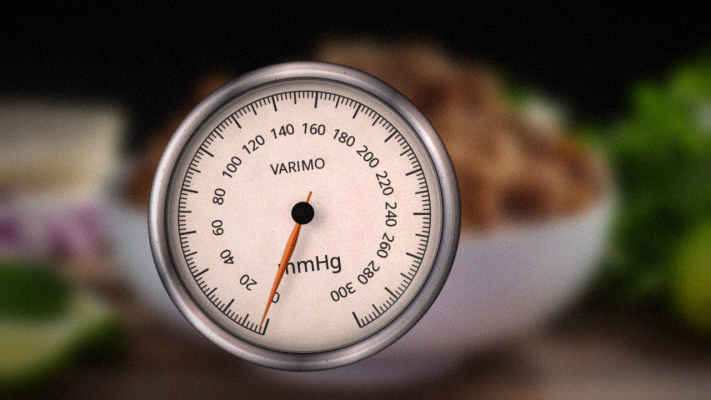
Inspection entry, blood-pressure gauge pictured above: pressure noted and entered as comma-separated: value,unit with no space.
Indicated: 2,mmHg
